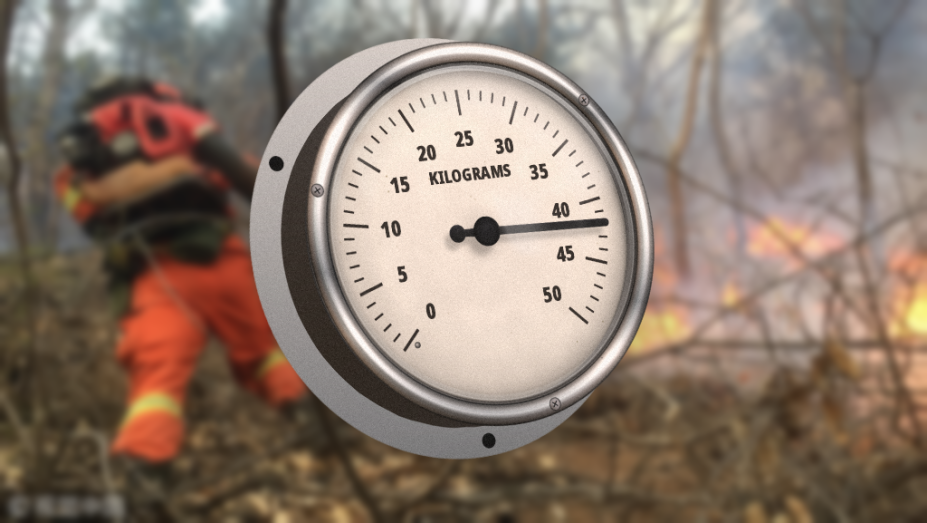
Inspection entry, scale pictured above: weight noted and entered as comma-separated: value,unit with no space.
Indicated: 42,kg
